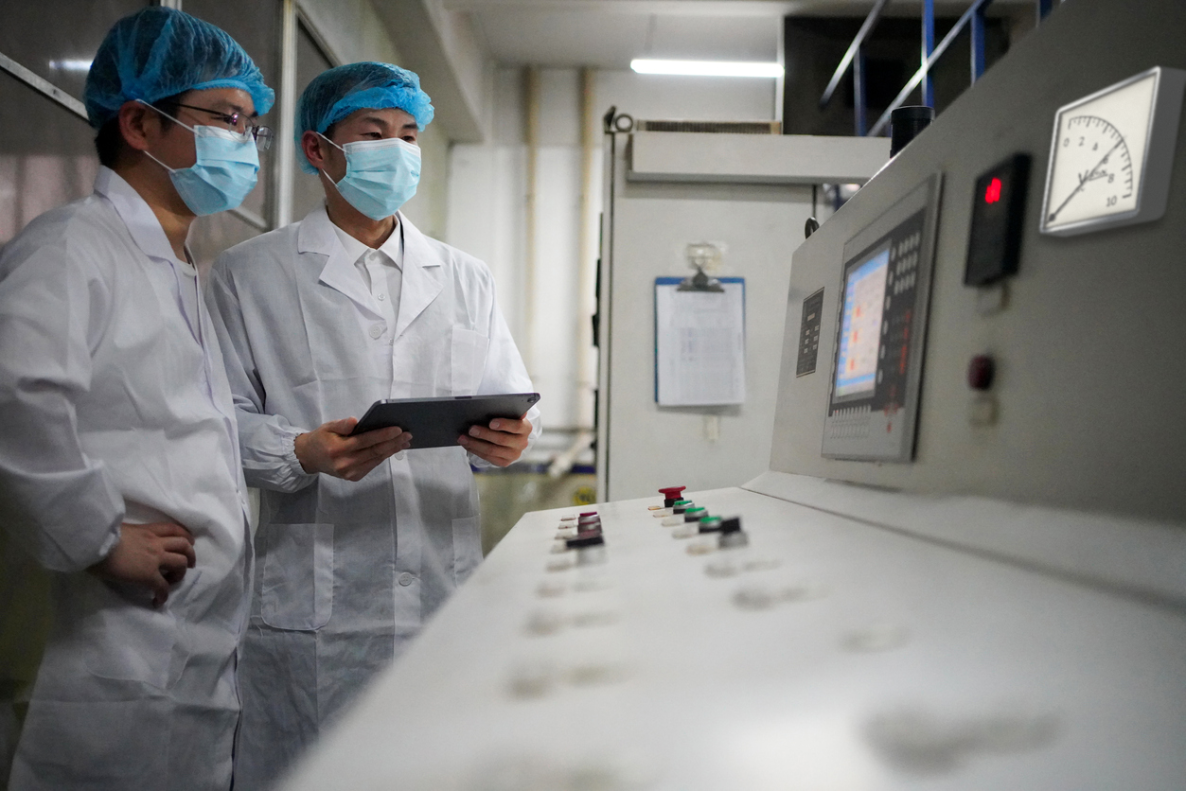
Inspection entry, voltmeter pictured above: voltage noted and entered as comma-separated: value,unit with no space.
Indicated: 6,V
